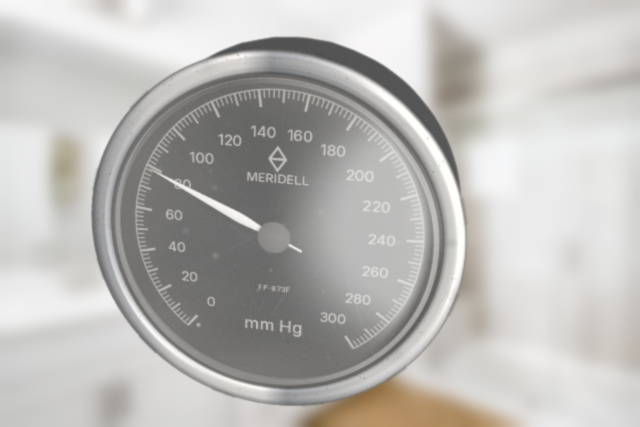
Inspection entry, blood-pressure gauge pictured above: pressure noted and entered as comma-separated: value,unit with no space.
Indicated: 80,mmHg
